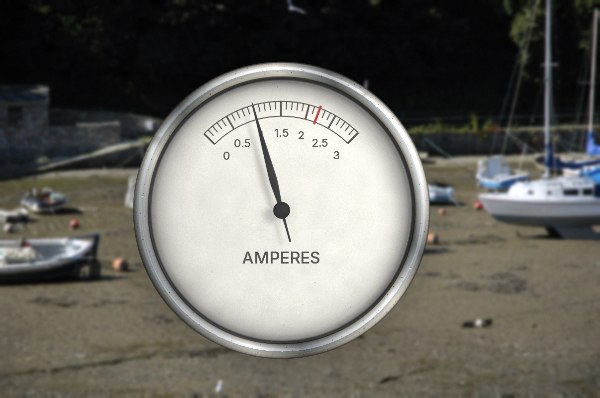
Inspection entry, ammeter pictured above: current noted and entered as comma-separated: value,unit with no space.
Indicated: 1,A
